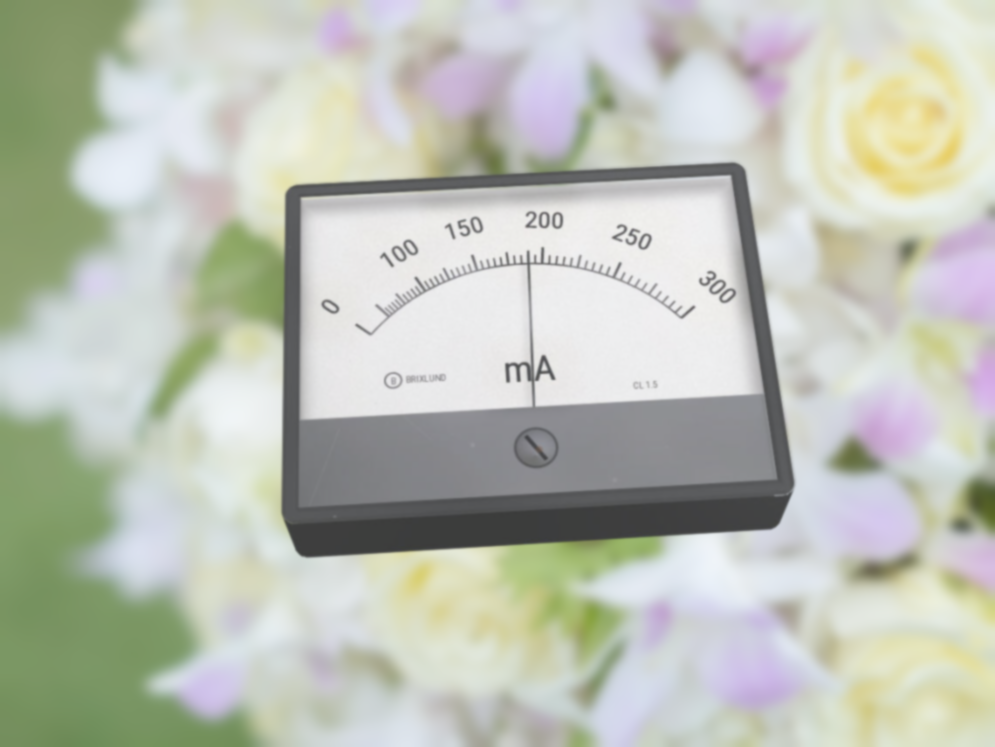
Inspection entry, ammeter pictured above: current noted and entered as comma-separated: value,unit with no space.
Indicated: 190,mA
